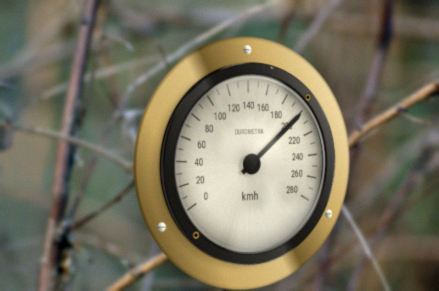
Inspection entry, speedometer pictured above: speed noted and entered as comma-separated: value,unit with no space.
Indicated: 200,km/h
